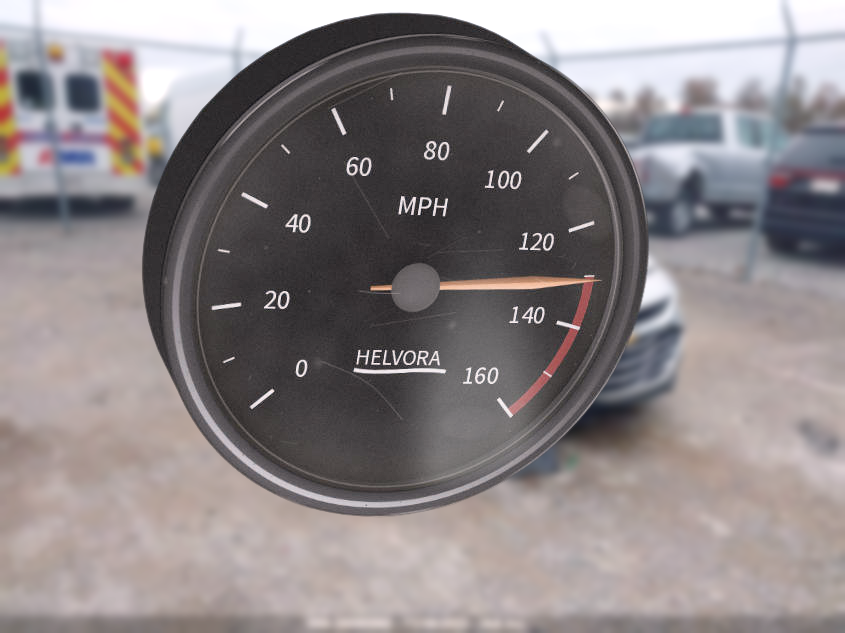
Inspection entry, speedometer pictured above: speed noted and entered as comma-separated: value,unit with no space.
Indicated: 130,mph
